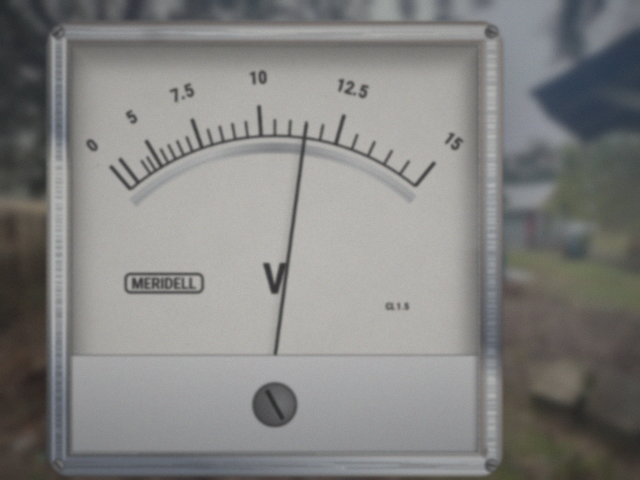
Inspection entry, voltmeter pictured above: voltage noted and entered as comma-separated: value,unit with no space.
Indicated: 11.5,V
